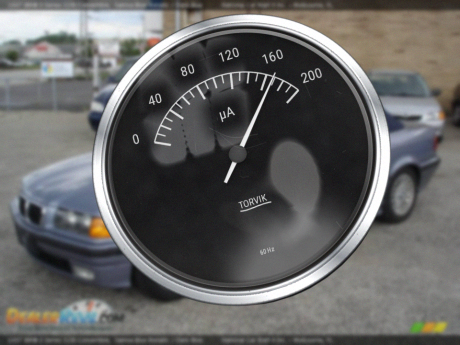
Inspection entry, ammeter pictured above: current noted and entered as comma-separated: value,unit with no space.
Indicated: 170,µA
